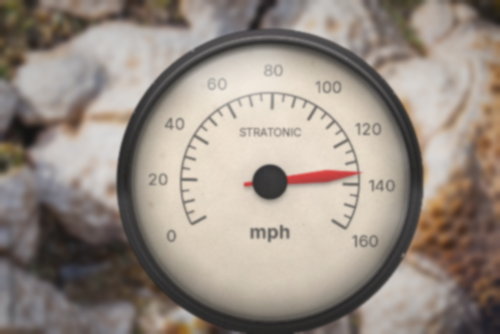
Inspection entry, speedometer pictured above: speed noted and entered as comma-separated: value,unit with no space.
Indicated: 135,mph
